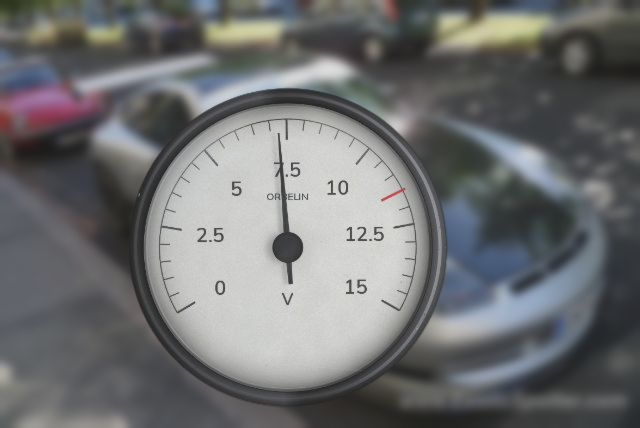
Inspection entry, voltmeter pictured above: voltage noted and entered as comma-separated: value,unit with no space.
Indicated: 7.25,V
